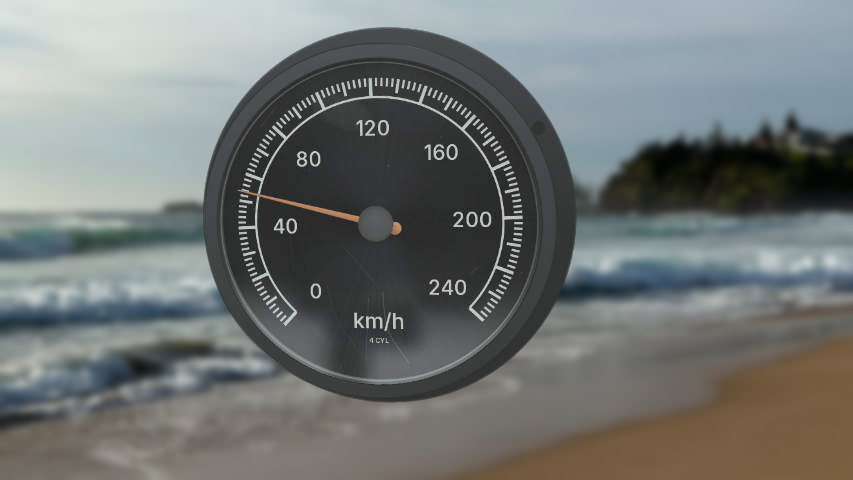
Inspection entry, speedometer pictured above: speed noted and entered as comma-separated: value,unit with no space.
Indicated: 54,km/h
